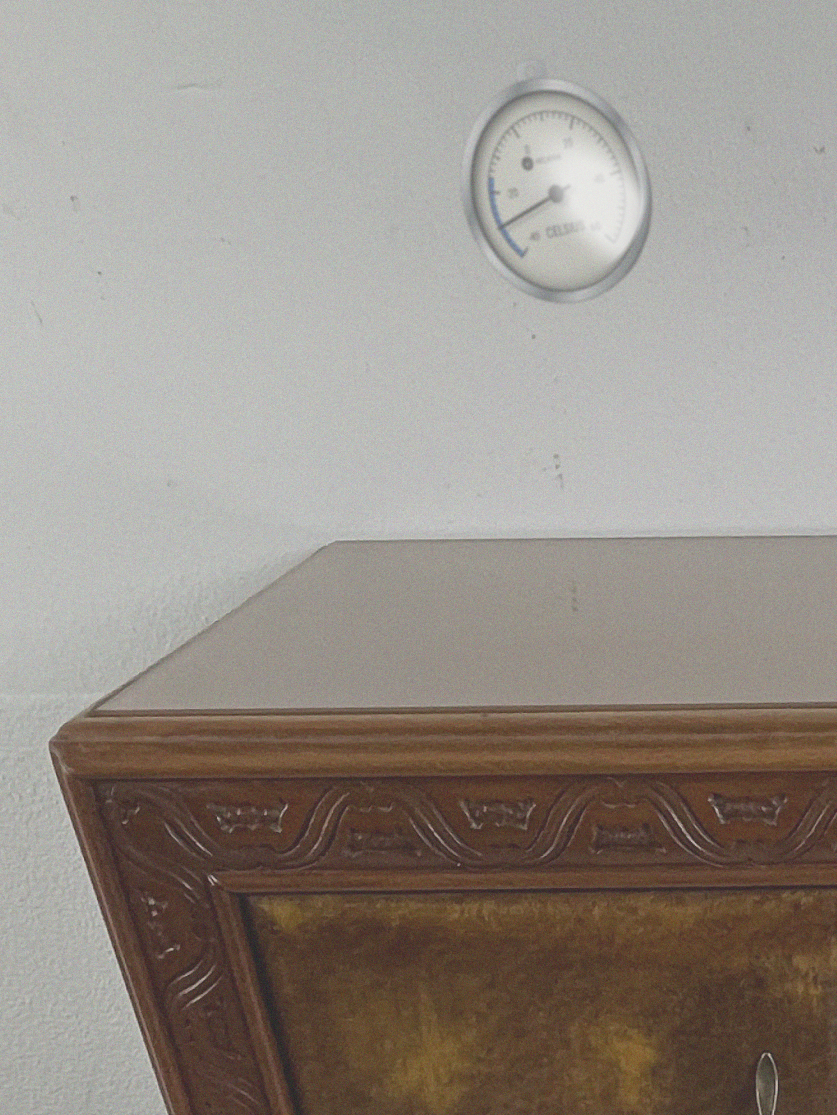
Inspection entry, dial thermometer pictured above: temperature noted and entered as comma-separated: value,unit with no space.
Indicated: -30,°C
